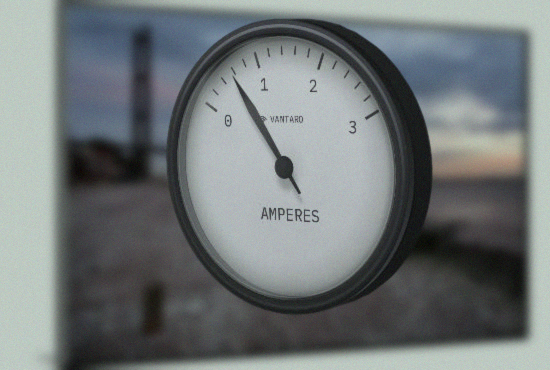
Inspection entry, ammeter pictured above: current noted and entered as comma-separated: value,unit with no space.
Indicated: 0.6,A
